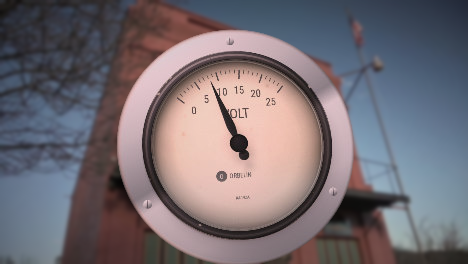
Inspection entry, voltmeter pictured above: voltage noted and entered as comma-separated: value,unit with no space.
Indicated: 8,V
